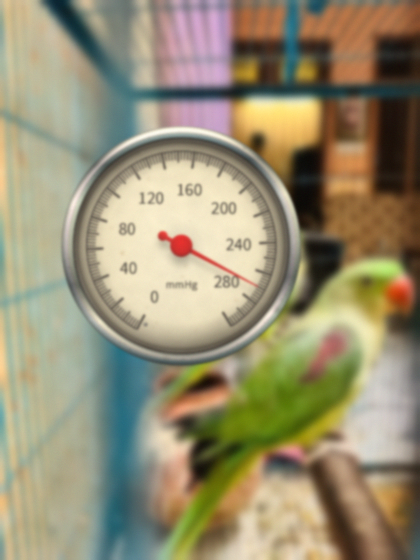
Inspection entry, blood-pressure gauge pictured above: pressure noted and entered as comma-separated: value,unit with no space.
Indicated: 270,mmHg
